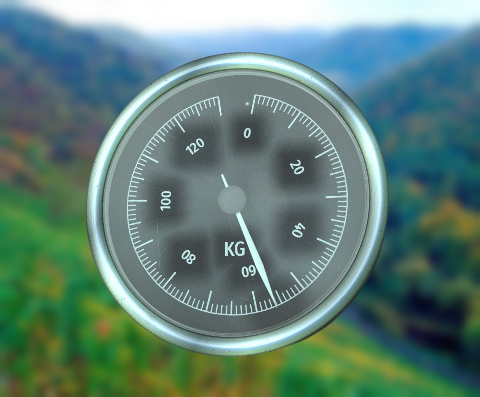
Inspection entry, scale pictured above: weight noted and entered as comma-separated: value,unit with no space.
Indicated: 56,kg
